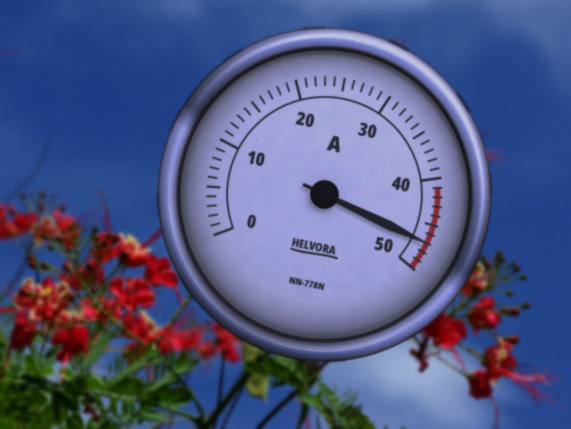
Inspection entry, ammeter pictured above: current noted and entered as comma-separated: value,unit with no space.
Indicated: 47,A
